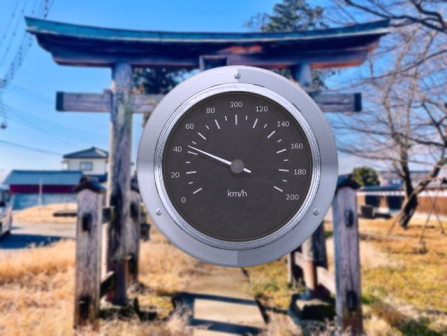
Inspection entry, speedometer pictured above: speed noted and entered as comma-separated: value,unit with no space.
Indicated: 45,km/h
